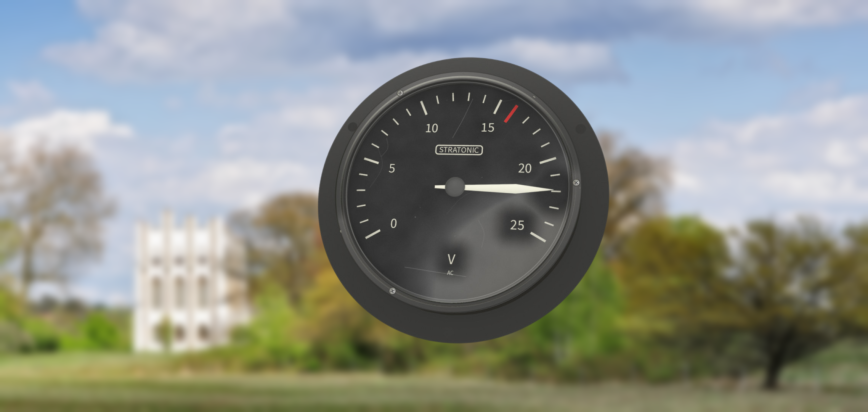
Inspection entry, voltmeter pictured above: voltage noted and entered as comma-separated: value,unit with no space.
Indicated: 22,V
